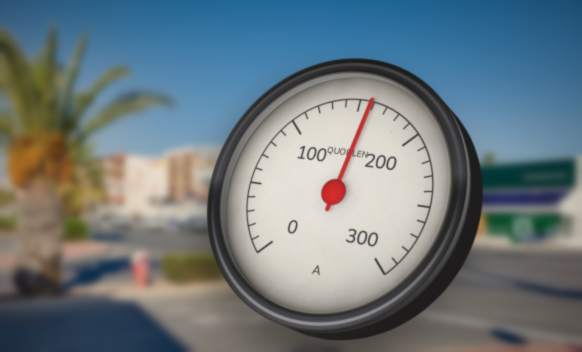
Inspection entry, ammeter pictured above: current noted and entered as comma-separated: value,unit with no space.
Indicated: 160,A
